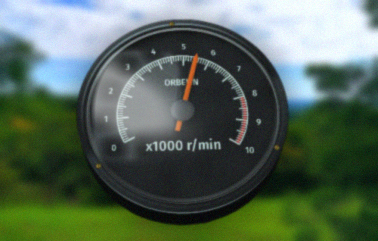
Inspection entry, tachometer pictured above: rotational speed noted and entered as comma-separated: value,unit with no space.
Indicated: 5500,rpm
